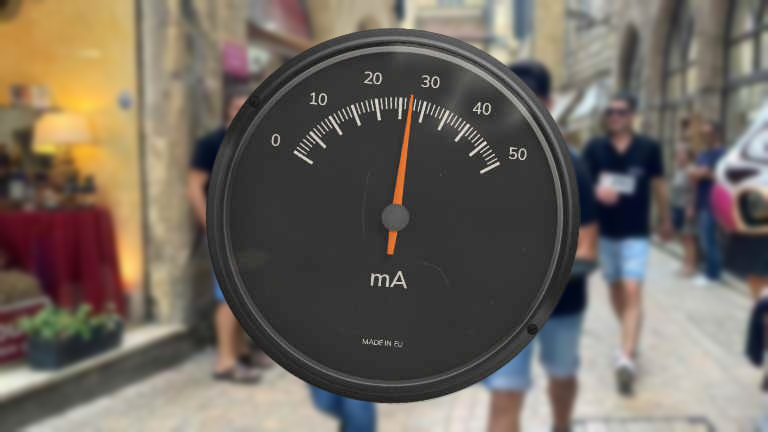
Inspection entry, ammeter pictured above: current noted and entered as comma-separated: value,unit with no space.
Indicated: 27,mA
